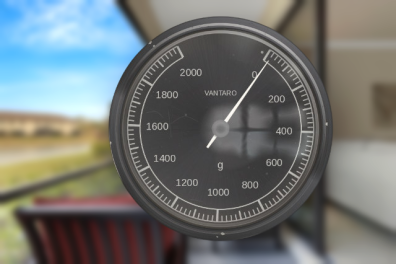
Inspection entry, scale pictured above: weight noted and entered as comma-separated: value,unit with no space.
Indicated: 20,g
